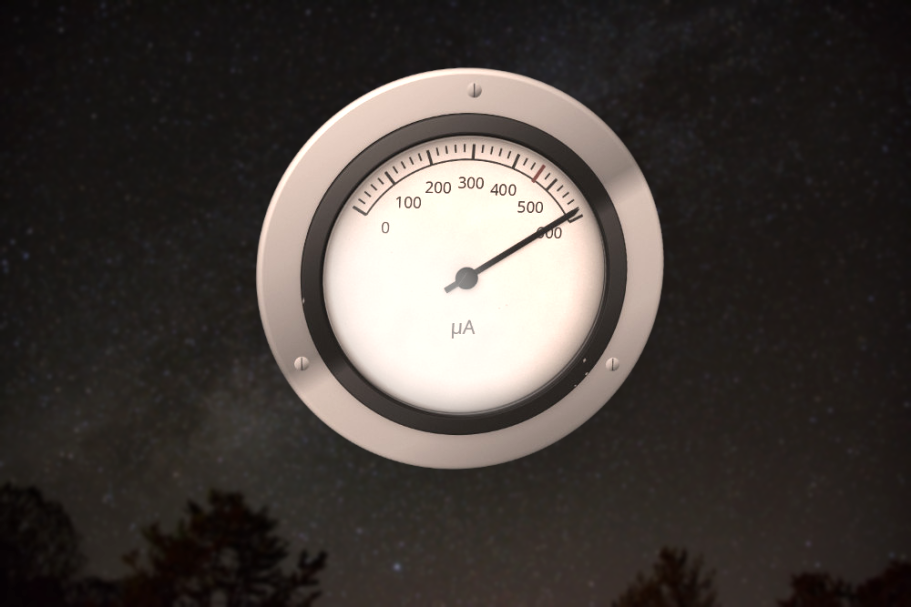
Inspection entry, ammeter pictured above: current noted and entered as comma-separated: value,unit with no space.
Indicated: 580,µA
